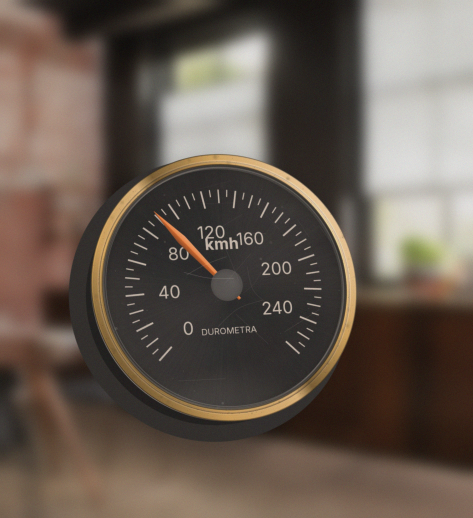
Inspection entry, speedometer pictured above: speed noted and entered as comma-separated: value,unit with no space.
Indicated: 90,km/h
